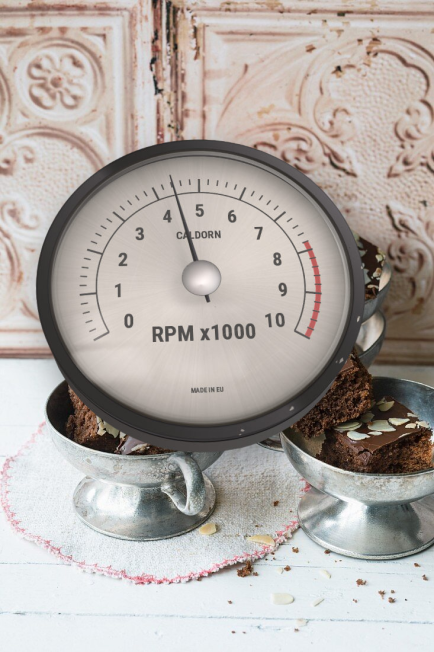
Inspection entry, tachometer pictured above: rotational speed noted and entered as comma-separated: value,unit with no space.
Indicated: 4400,rpm
